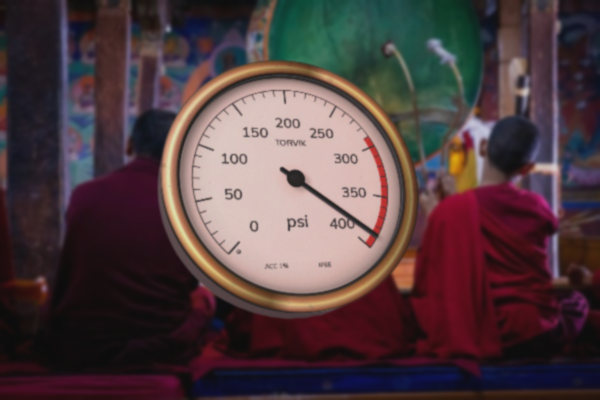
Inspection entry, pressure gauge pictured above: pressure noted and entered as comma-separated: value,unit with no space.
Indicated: 390,psi
